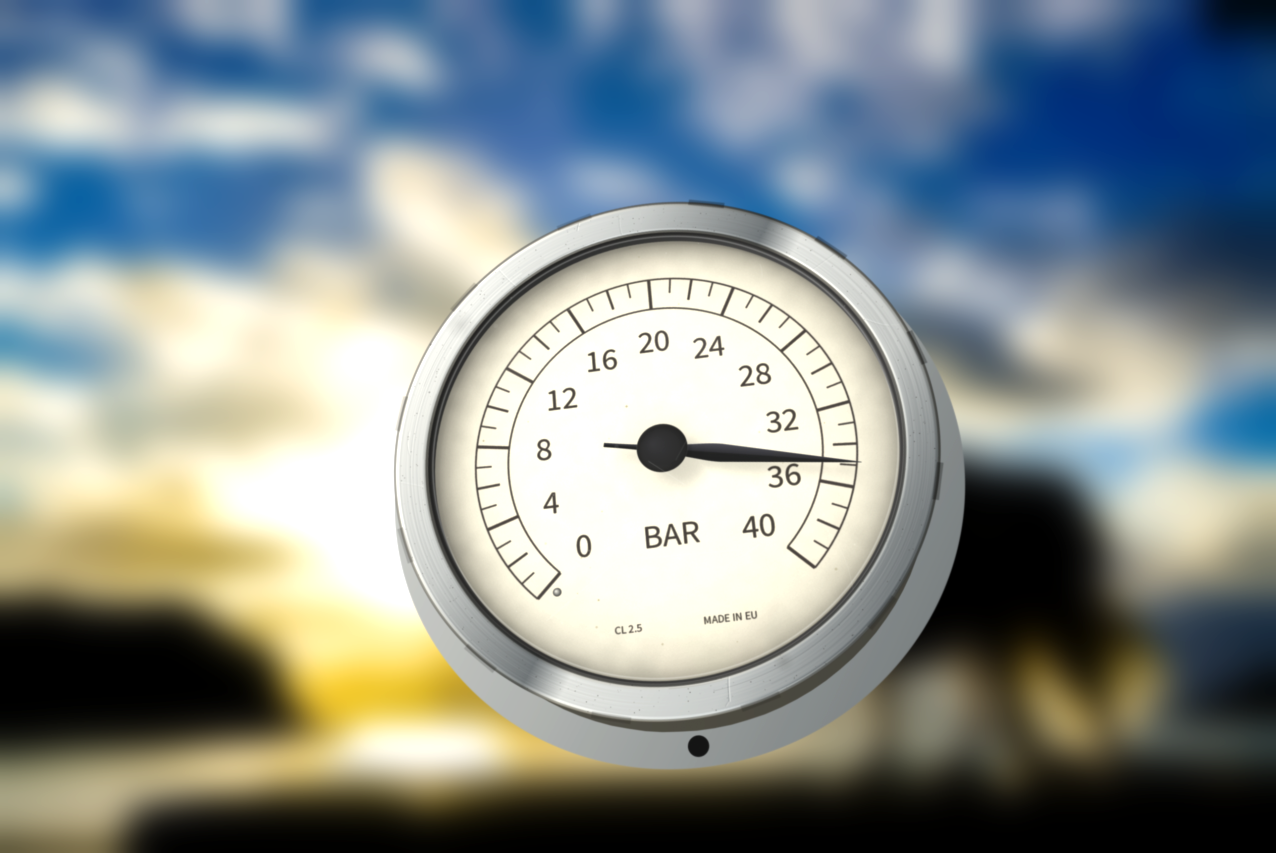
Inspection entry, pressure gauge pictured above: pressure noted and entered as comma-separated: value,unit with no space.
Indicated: 35,bar
